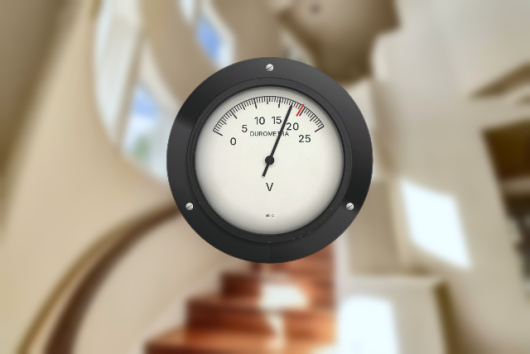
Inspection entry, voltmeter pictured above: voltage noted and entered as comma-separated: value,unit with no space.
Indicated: 17.5,V
